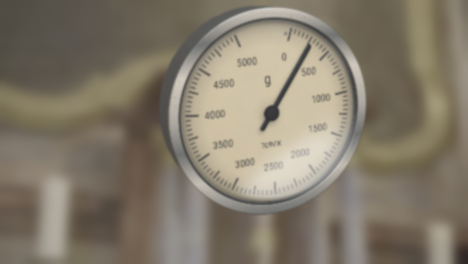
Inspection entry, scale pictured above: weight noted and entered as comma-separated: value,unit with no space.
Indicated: 250,g
